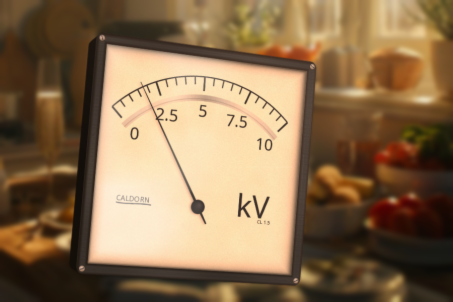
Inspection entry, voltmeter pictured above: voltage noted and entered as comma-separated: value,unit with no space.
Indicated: 1.75,kV
